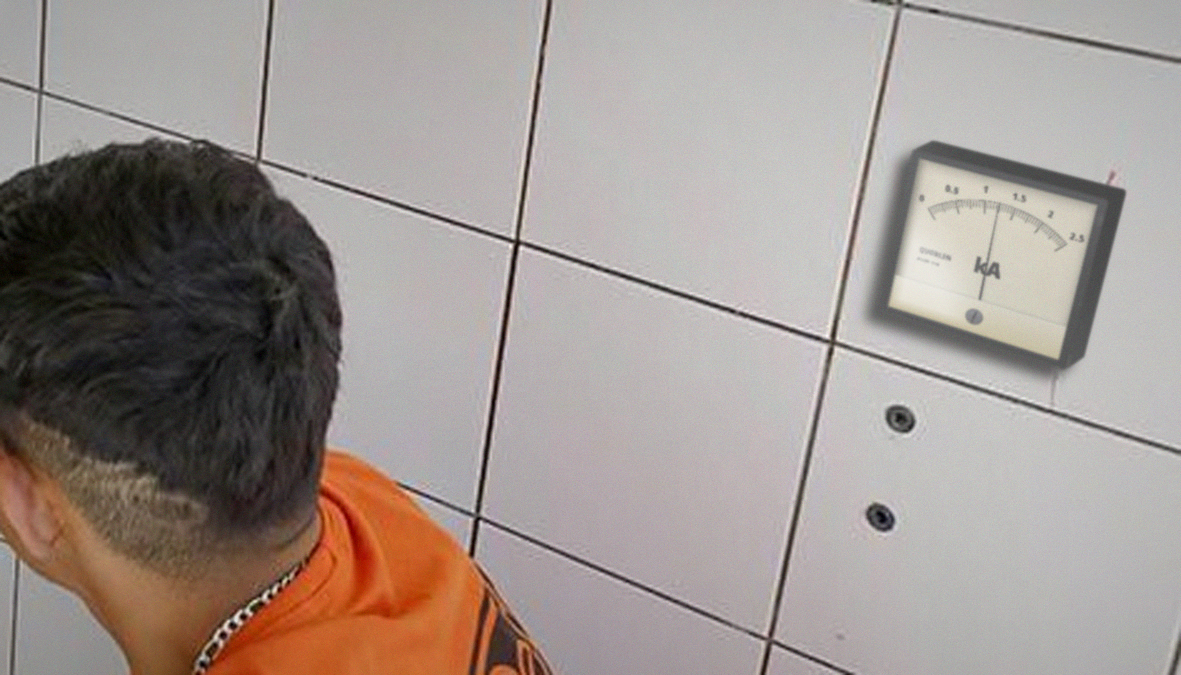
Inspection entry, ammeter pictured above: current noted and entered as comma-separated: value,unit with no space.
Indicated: 1.25,kA
